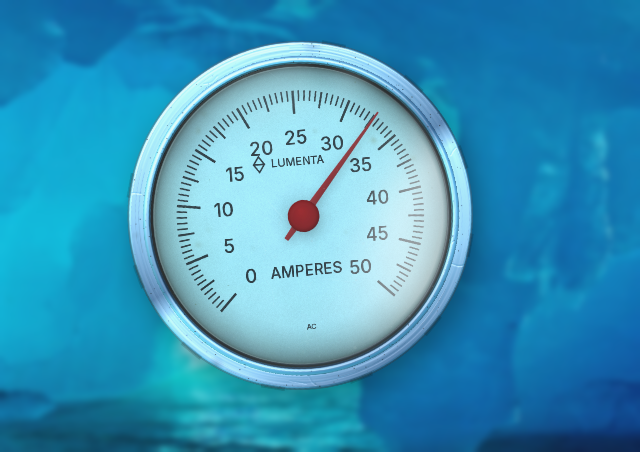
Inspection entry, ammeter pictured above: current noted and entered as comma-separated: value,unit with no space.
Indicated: 32.5,A
